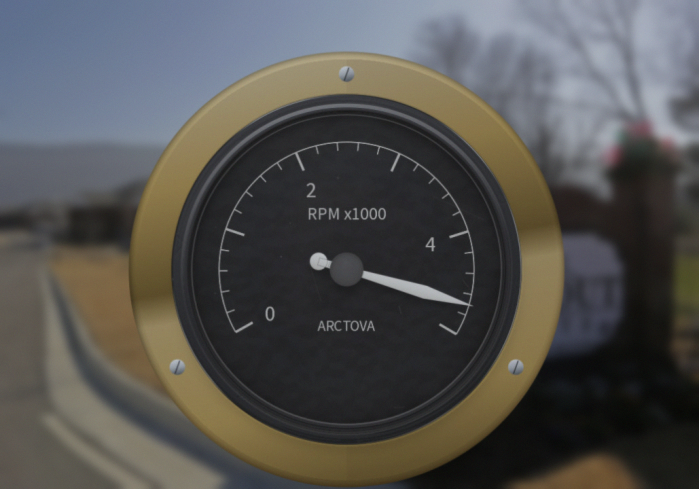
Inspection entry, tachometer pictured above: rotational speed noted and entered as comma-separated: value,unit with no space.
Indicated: 4700,rpm
